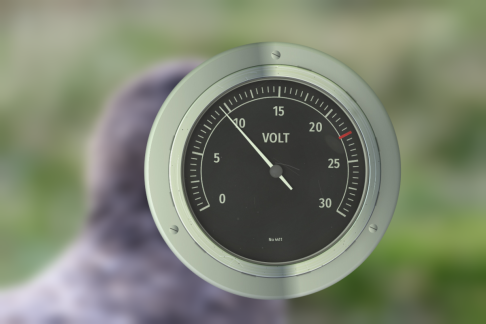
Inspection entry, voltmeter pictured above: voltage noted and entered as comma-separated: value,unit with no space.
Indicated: 9.5,V
